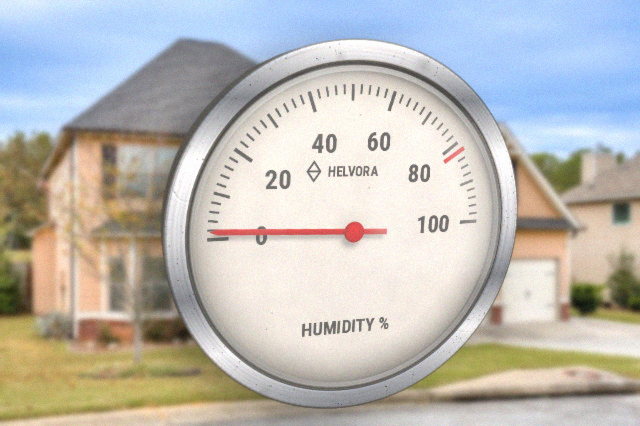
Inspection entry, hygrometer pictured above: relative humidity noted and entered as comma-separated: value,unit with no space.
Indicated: 2,%
